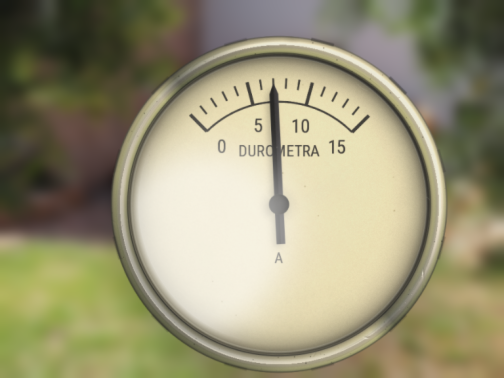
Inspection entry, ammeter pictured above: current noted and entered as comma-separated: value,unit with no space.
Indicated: 7,A
